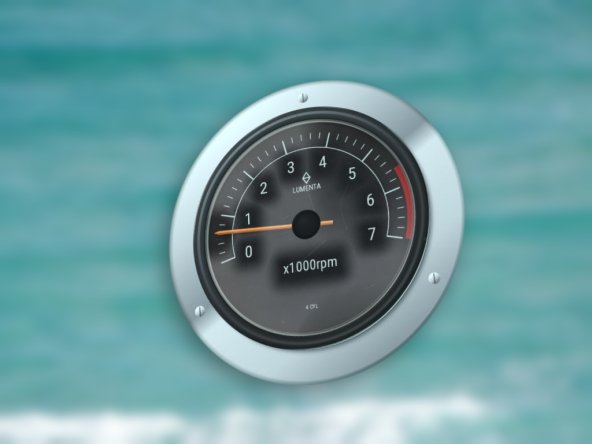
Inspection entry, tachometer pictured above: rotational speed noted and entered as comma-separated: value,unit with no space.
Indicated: 600,rpm
